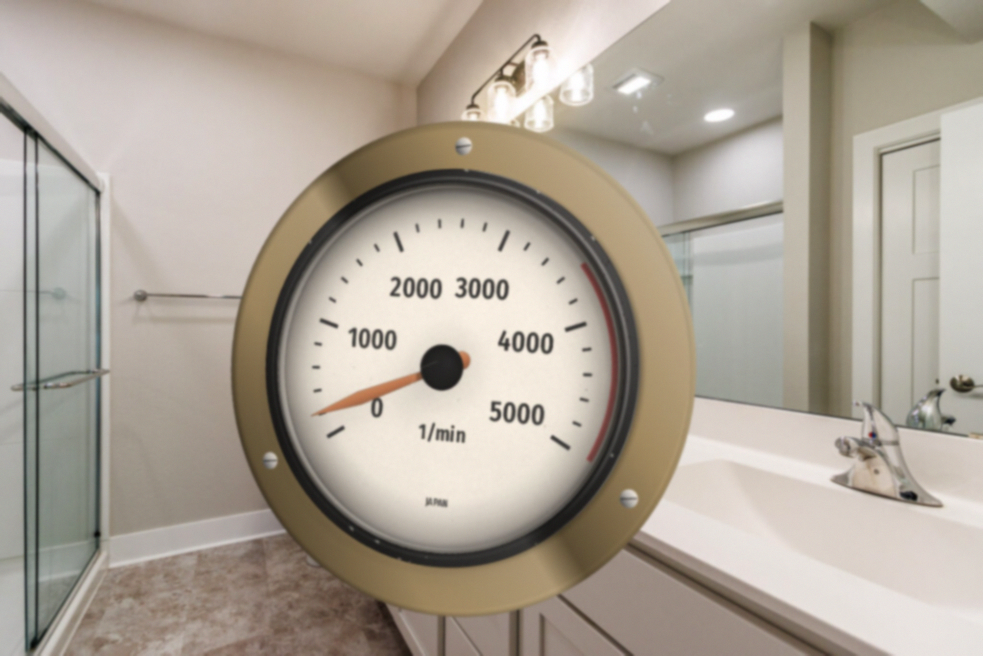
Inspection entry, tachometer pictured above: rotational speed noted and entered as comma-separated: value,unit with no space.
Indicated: 200,rpm
